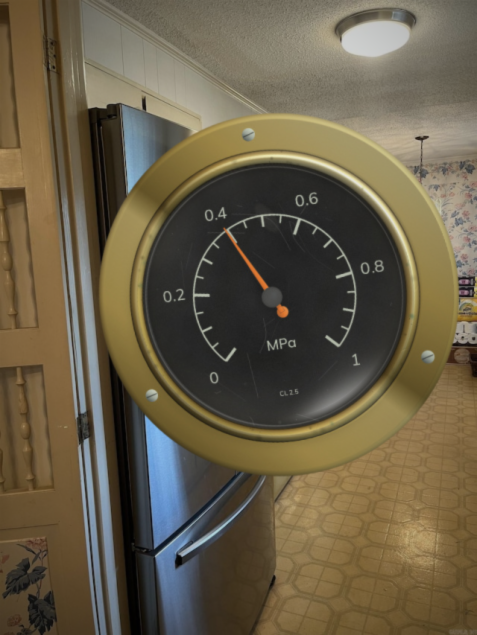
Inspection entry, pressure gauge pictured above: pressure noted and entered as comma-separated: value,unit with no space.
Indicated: 0.4,MPa
